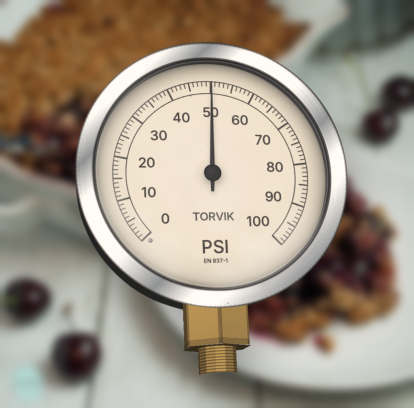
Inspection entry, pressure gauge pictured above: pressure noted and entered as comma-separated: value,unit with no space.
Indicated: 50,psi
